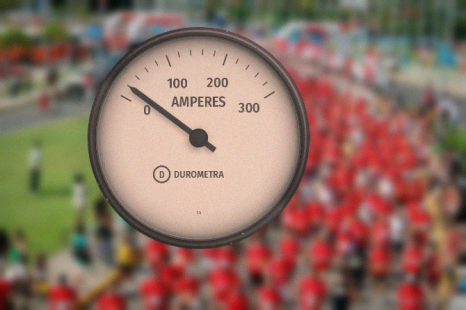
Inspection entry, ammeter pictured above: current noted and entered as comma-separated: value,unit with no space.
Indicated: 20,A
